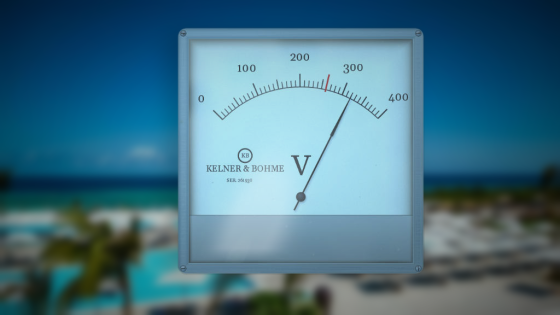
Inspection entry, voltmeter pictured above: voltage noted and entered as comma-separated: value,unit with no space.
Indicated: 320,V
